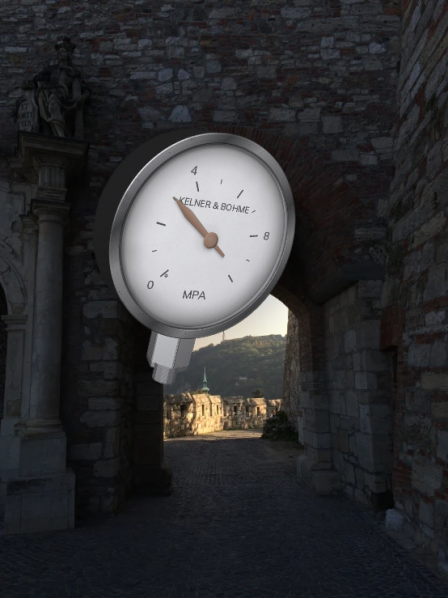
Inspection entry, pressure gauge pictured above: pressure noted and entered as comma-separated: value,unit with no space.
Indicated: 3,MPa
